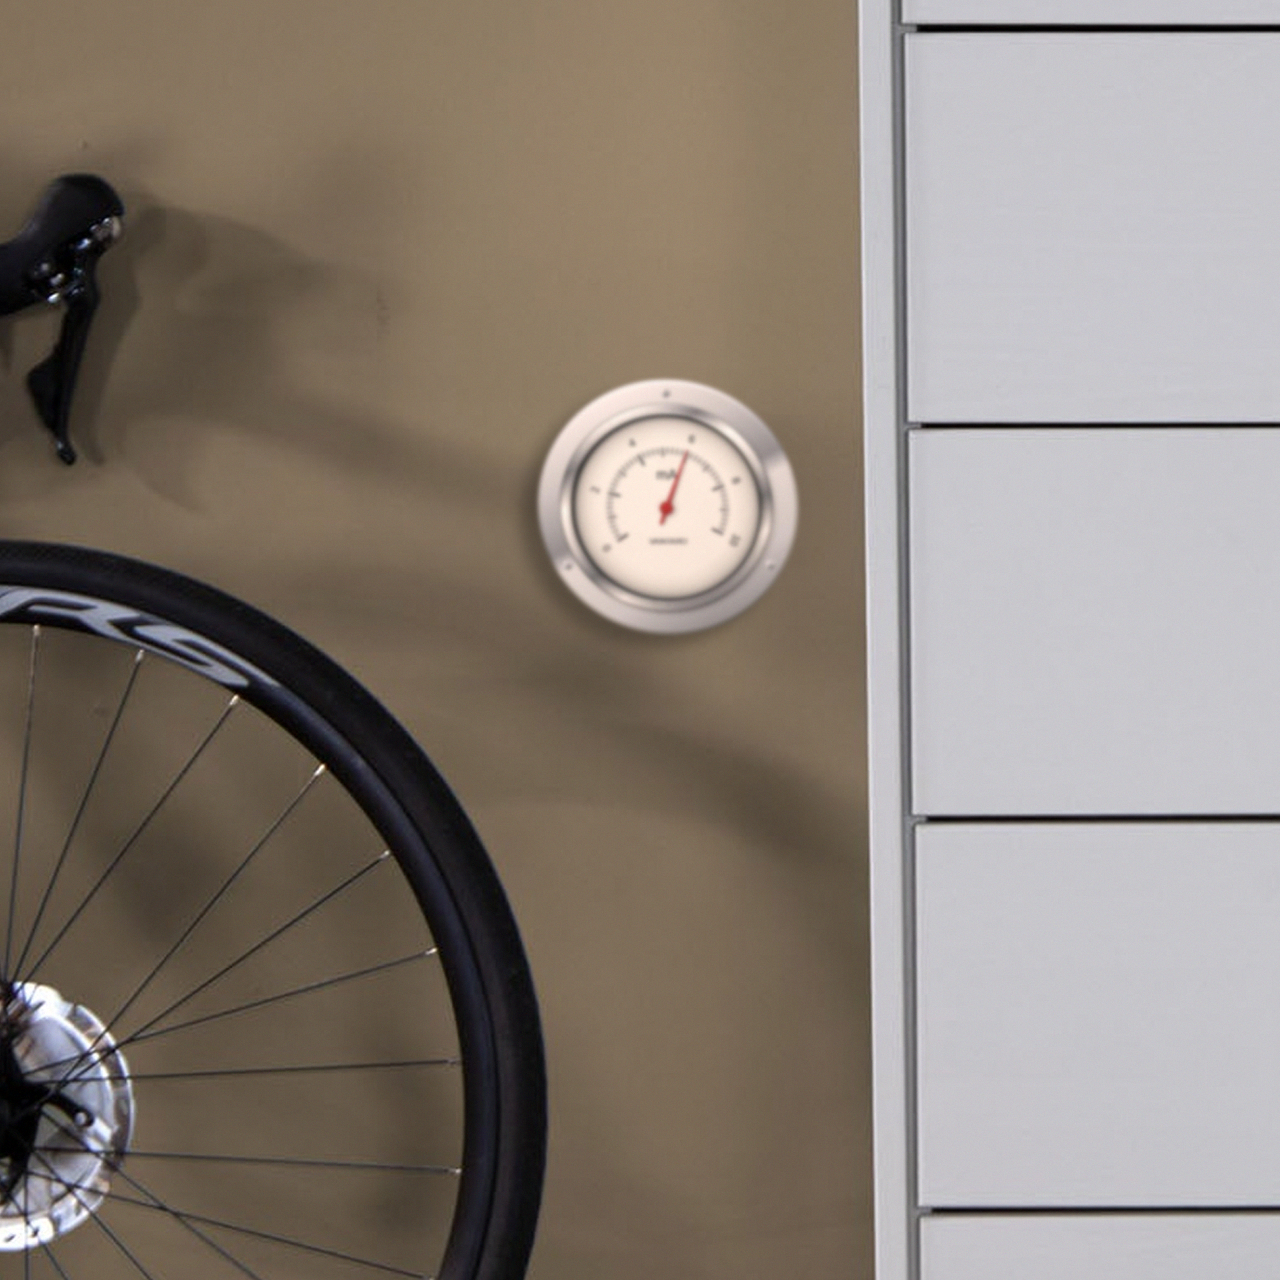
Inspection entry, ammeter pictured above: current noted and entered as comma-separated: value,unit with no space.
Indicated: 6,mA
